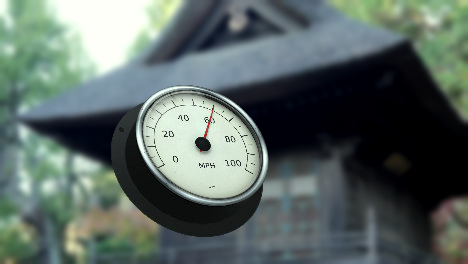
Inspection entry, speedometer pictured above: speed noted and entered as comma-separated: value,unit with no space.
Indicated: 60,mph
